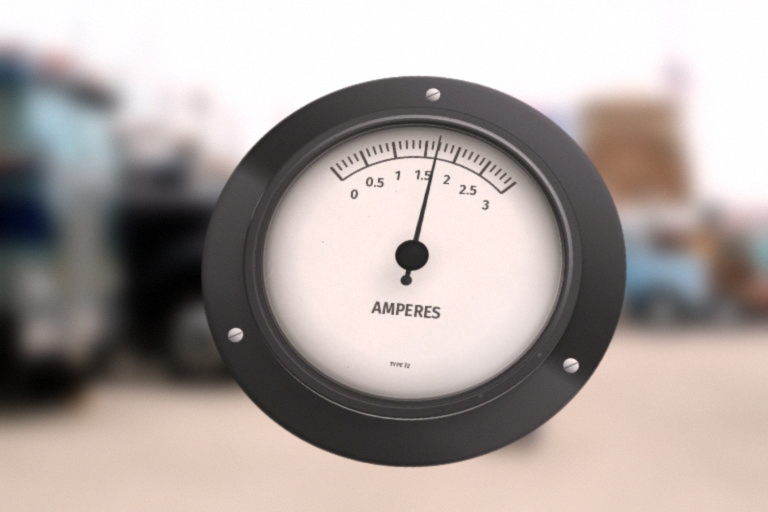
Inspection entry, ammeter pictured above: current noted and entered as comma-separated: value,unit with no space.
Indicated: 1.7,A
